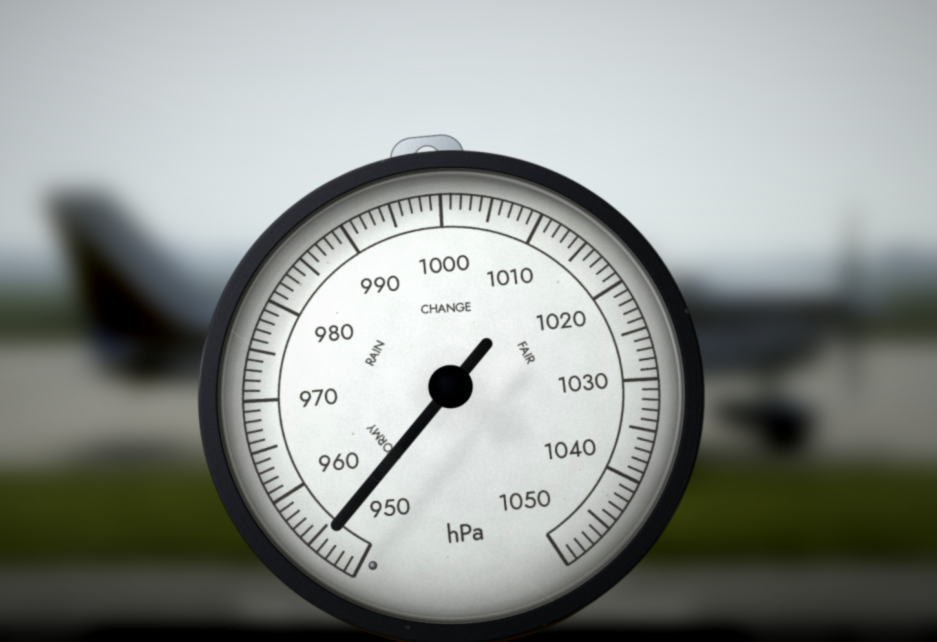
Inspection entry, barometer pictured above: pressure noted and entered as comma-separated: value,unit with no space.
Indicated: 954,hPa
